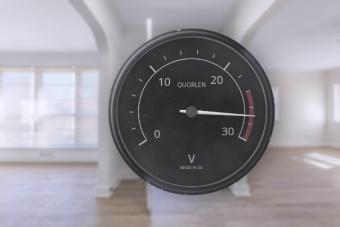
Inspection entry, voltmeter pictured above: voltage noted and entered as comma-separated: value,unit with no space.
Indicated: 27,V
